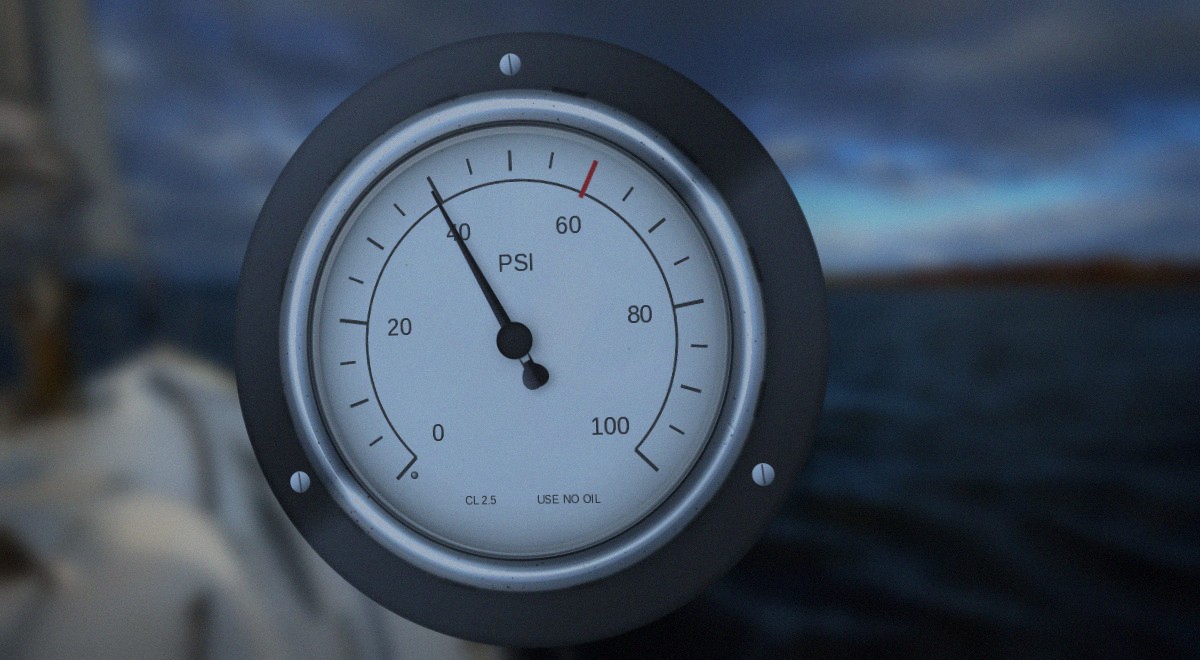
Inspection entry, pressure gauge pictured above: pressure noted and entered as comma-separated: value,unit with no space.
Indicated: 40,psi
